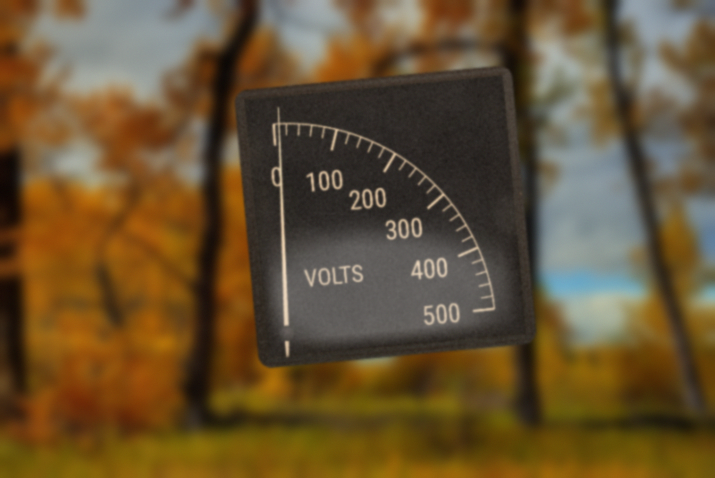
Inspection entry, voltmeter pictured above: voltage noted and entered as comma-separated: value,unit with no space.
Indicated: 10,V
